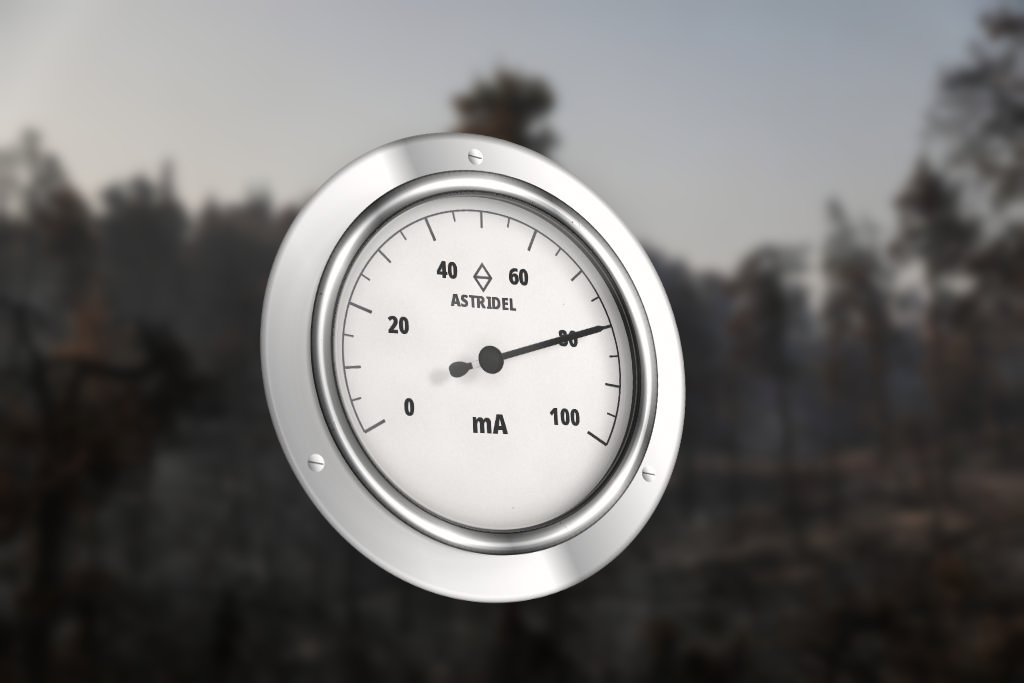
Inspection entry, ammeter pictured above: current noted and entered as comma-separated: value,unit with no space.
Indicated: 80,mA
